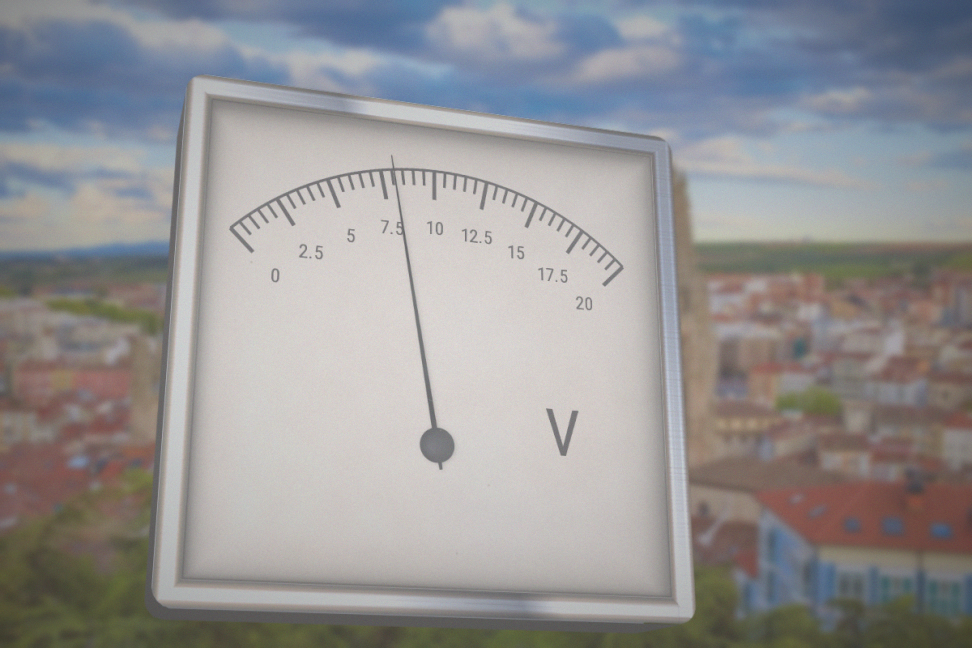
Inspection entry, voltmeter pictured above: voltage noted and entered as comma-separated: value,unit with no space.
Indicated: 8,V
